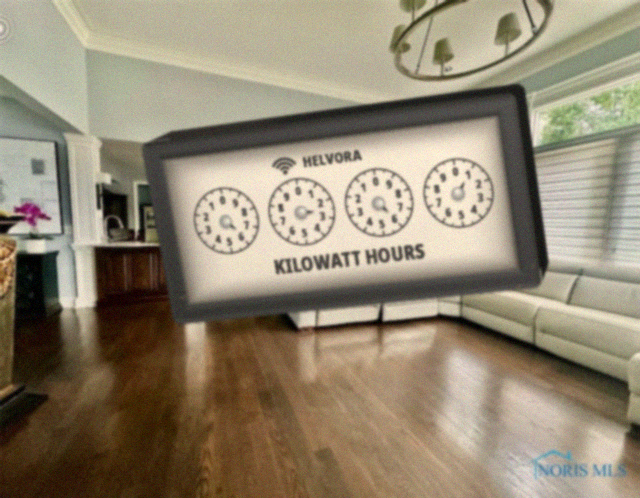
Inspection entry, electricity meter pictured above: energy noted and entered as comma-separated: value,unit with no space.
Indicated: 6261,kWh
